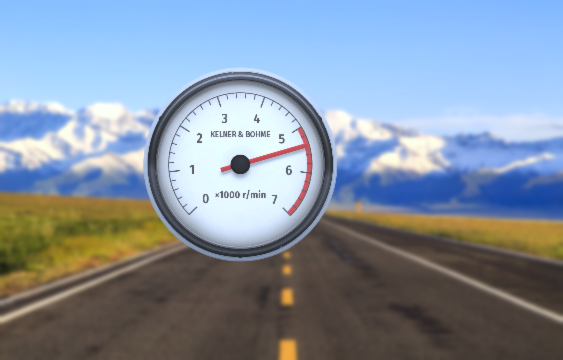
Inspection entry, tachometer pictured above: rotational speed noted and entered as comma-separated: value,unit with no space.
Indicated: 5400,rpm
